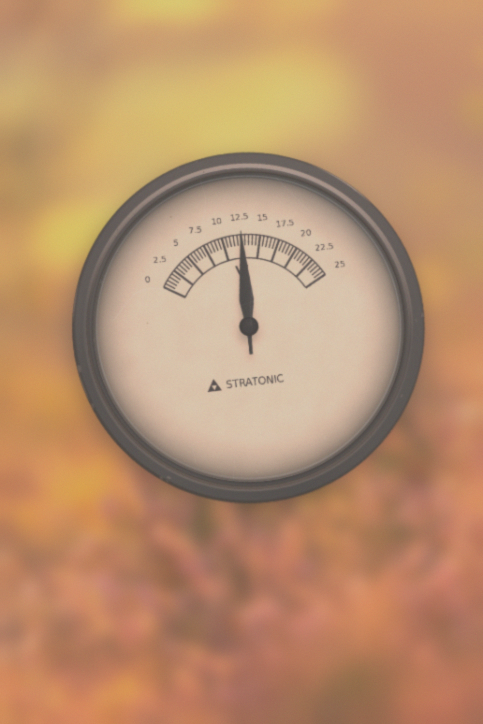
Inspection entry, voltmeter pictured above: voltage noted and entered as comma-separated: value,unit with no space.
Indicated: 12.5,V
